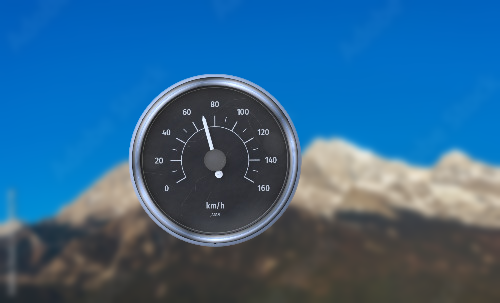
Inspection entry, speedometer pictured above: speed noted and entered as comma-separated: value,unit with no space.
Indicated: 70,km/h
